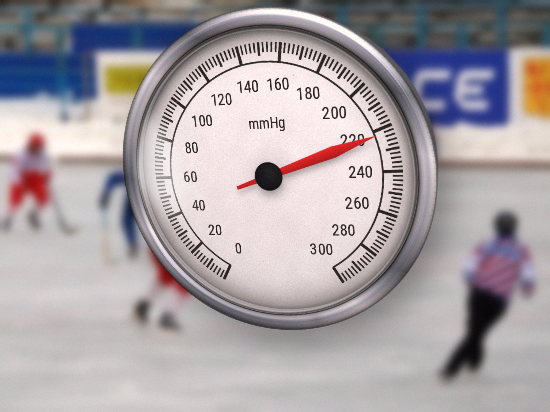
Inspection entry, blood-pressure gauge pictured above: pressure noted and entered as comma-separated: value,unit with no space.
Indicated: 222,mmHg
